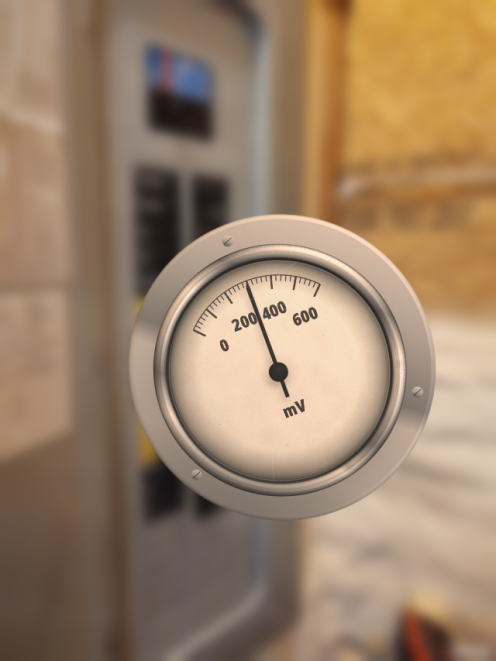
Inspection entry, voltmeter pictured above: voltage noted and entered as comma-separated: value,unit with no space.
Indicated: 300,mV
